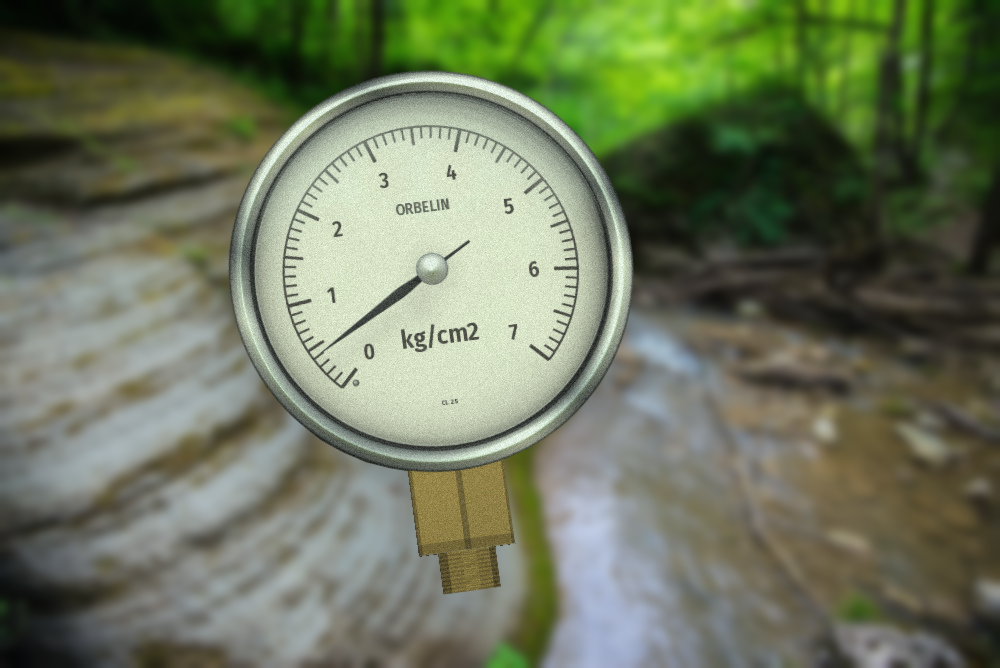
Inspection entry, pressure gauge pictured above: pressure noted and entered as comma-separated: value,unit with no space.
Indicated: 0.4,kg/cm²
